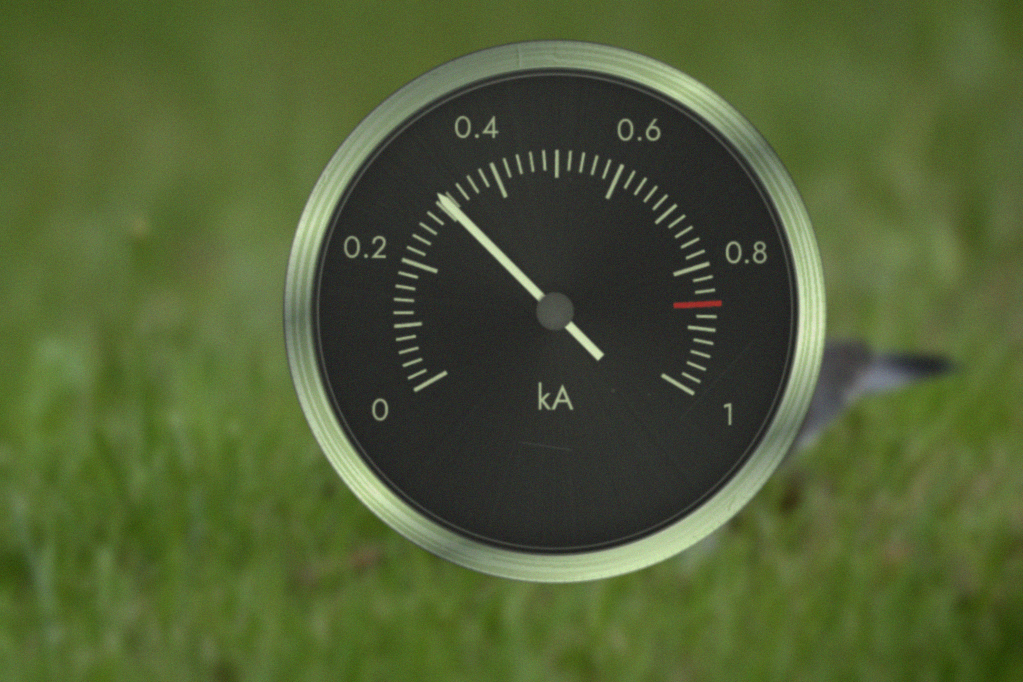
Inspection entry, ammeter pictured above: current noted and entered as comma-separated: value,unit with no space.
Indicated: 0.31,kA
